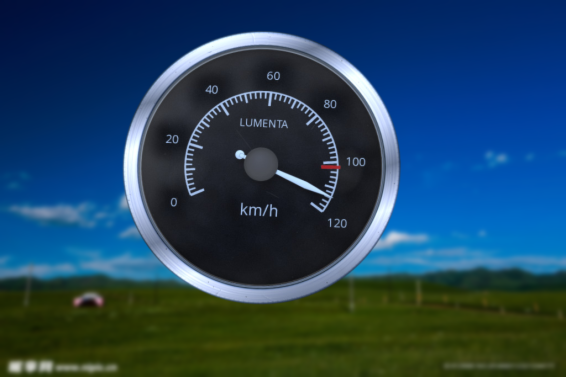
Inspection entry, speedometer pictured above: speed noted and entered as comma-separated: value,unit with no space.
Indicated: 114,km/h
